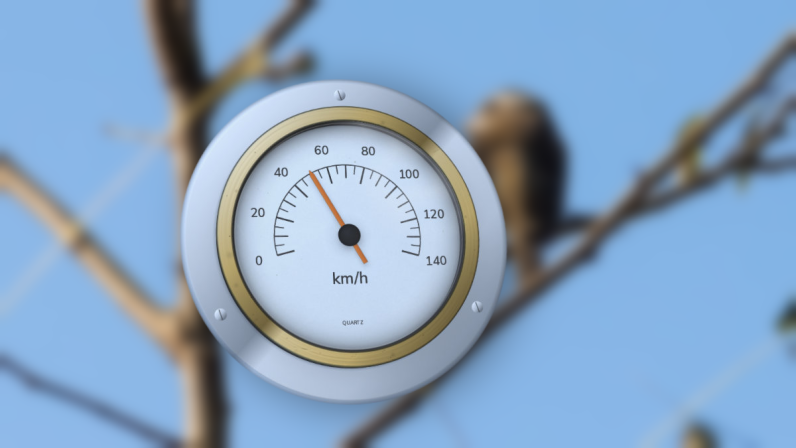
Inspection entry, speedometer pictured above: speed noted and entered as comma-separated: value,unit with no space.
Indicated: 50,km/h
